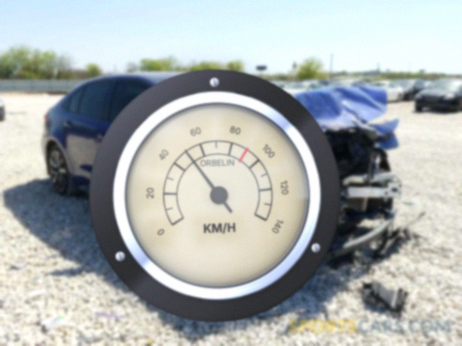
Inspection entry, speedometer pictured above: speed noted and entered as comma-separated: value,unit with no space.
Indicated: 50,km/h
